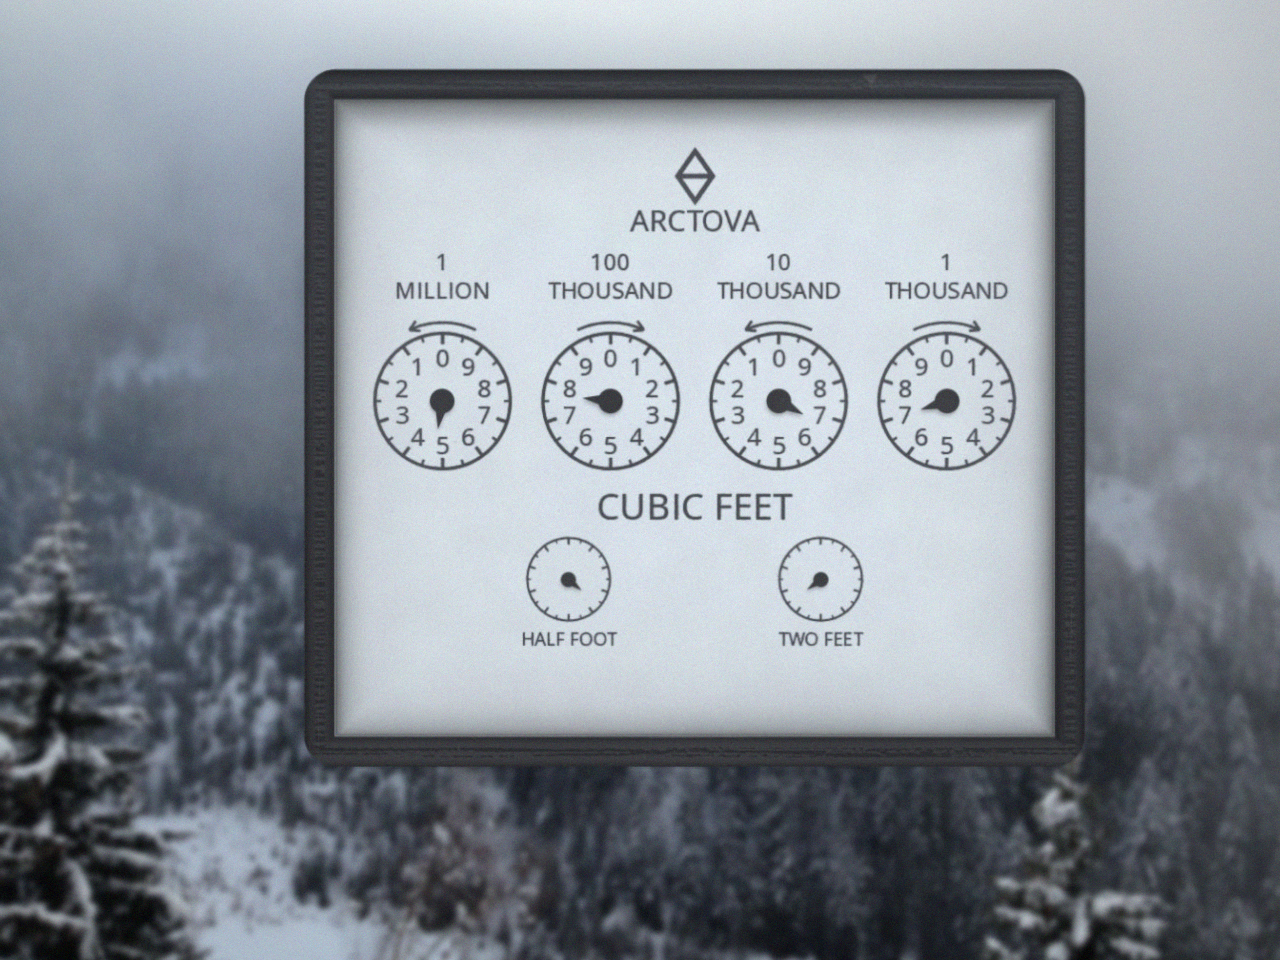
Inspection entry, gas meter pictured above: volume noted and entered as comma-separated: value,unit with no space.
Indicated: 476700,ft³
